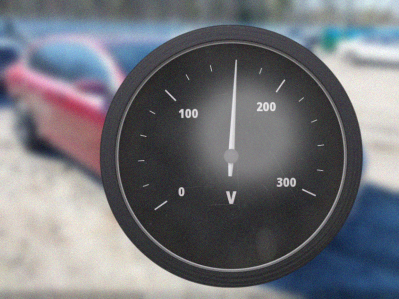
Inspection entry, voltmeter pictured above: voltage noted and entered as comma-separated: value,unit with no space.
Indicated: 160,V
